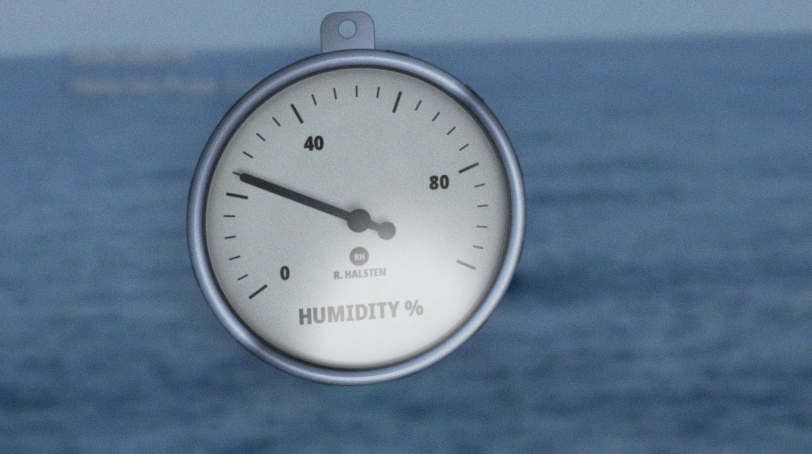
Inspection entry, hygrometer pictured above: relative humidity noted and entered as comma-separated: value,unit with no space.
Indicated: 24,%
